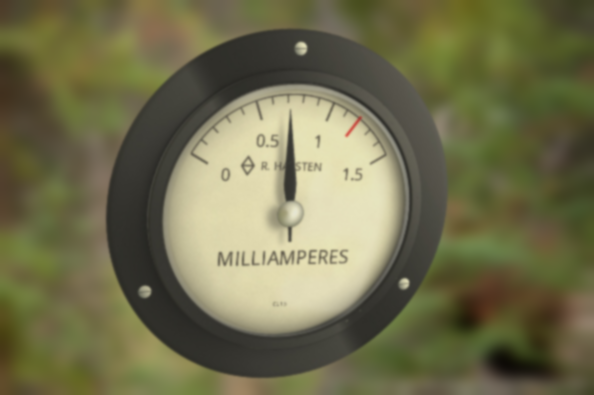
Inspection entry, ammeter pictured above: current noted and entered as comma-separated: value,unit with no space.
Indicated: 0.7,mA
